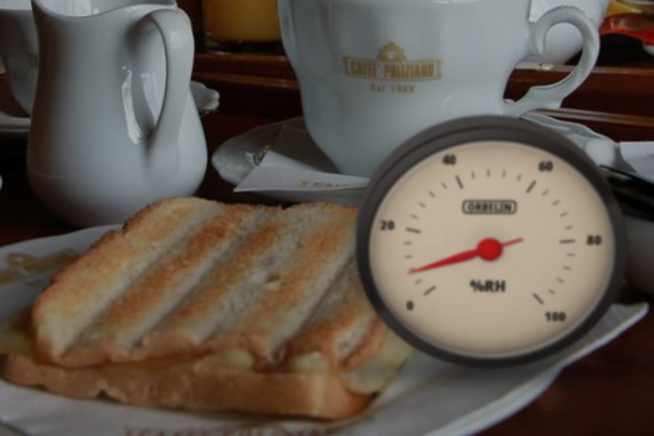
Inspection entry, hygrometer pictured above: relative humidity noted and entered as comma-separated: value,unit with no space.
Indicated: 8,%
